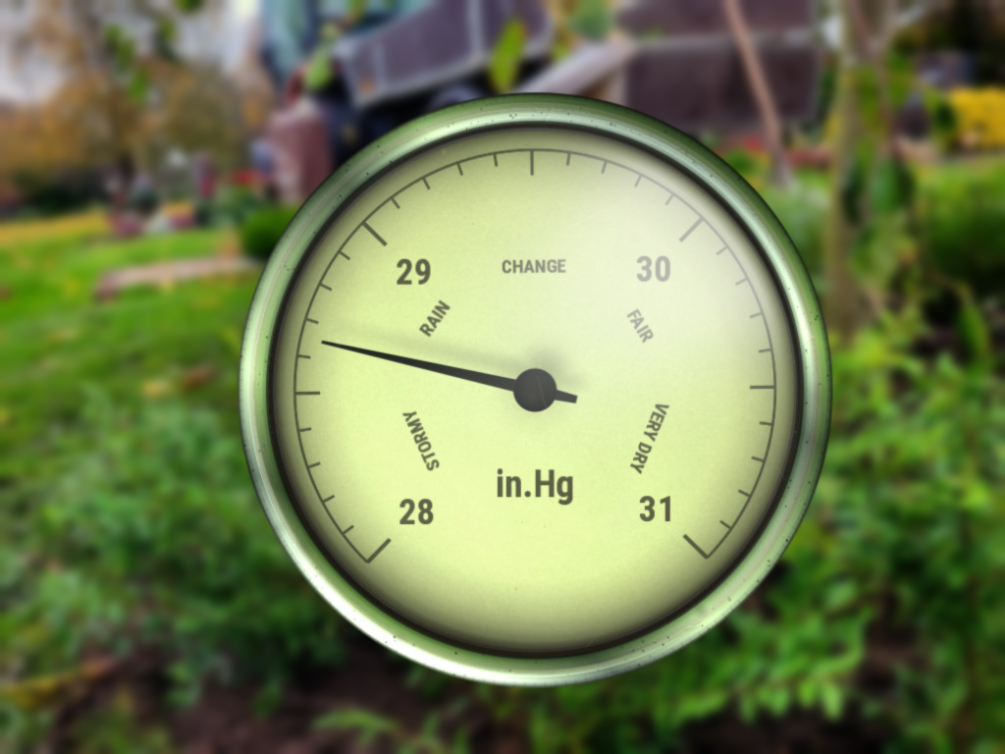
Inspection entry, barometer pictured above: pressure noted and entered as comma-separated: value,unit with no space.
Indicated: 28.65,inHg
